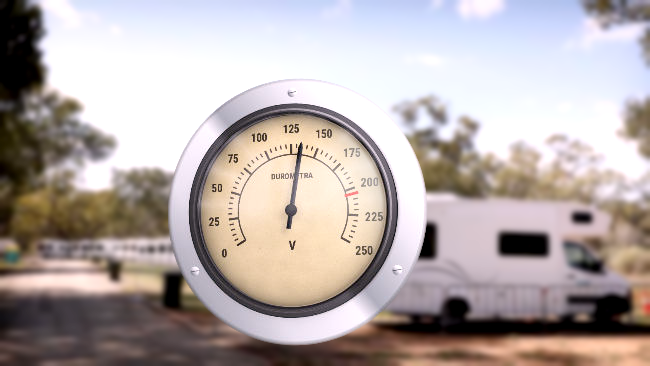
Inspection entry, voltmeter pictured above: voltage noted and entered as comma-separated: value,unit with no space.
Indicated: 135,V
